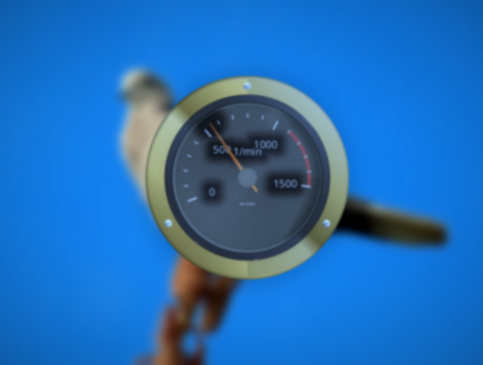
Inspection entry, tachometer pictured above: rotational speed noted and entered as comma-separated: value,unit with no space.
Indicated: 550,rpm
